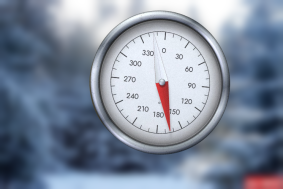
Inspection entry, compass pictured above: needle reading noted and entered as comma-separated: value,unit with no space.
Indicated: 165,°
